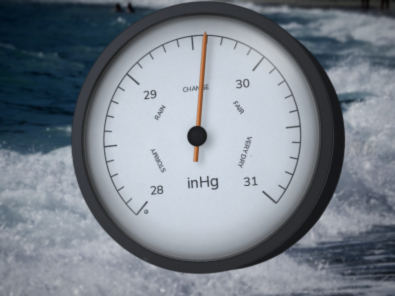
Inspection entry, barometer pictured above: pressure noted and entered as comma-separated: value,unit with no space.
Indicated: 29.6,inHg
